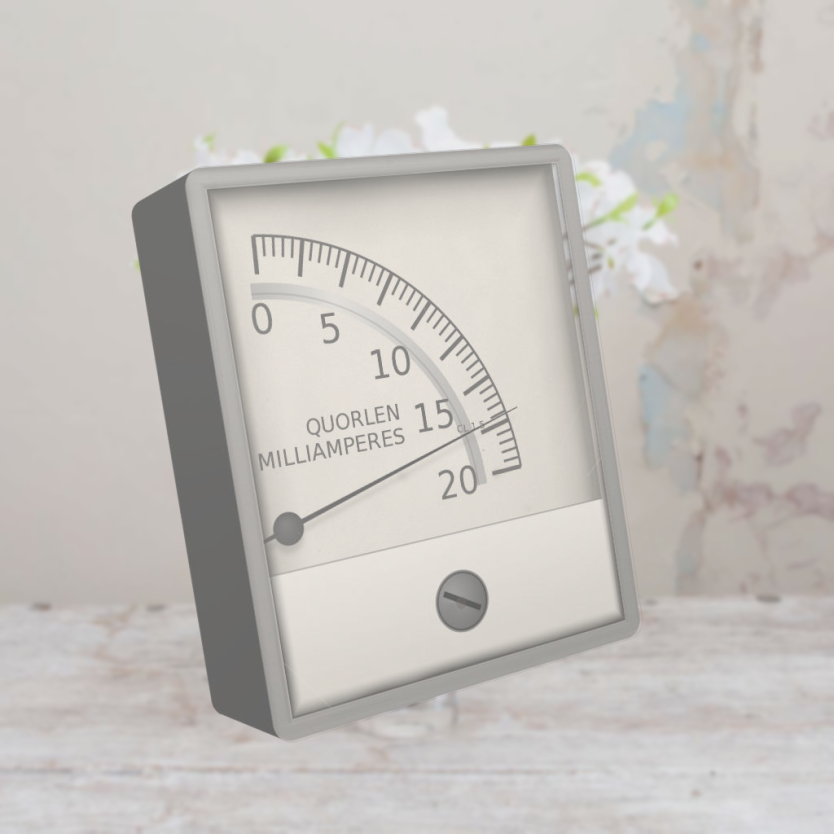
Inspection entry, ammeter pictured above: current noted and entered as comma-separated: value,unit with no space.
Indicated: 17,mA
